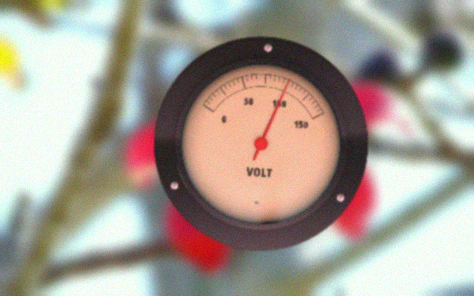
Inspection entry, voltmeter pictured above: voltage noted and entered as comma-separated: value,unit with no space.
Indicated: 100,V
